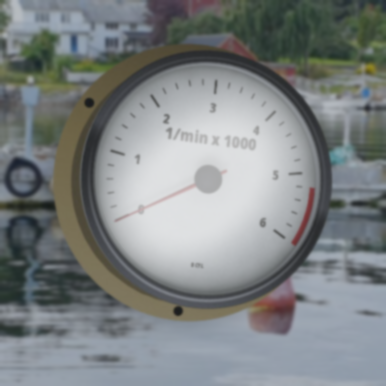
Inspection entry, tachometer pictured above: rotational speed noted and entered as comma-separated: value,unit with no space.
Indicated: 0,rpm
